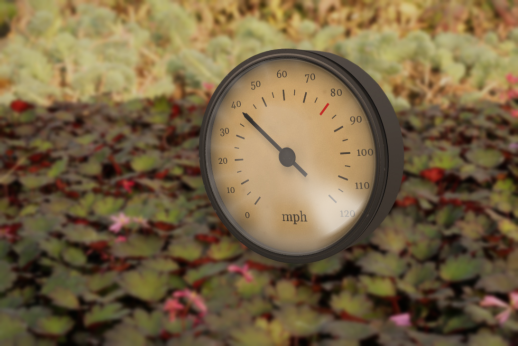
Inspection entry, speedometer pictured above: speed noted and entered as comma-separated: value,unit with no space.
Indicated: 40,mph
